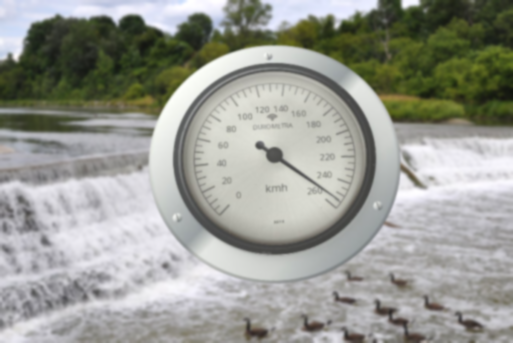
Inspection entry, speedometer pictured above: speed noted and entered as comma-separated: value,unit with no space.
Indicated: 255,km/h
